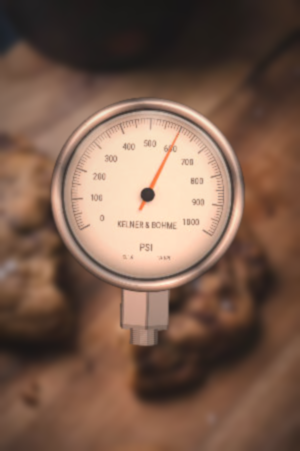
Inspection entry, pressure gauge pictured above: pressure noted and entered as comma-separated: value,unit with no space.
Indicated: 600,psi
